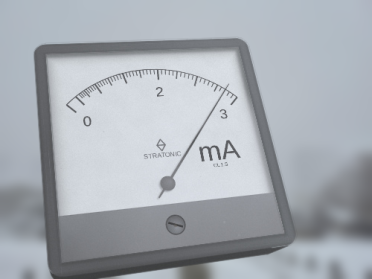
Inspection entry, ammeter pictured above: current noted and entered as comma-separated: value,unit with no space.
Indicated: 2.85,mA
